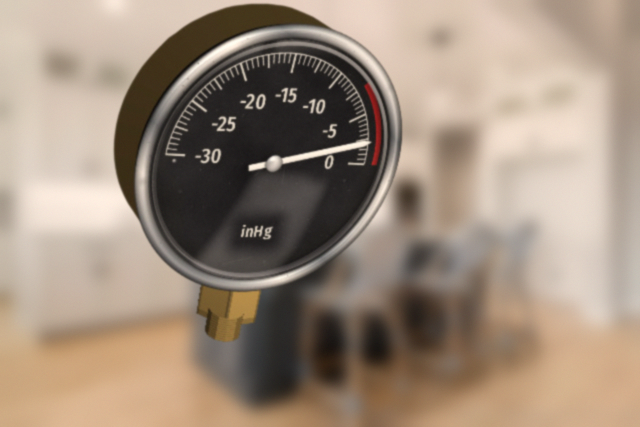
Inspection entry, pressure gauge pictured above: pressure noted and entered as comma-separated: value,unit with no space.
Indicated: -2.5,inHg
